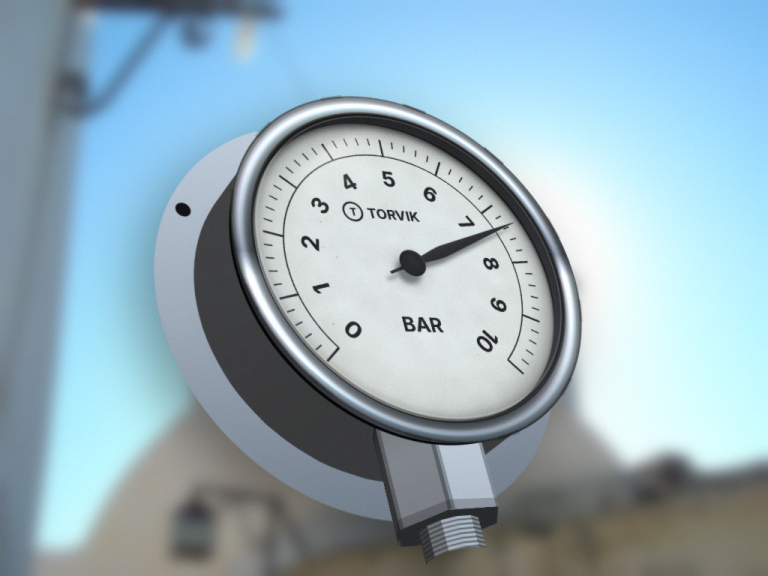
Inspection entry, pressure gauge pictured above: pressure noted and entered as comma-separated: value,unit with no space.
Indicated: 7.4,bar
